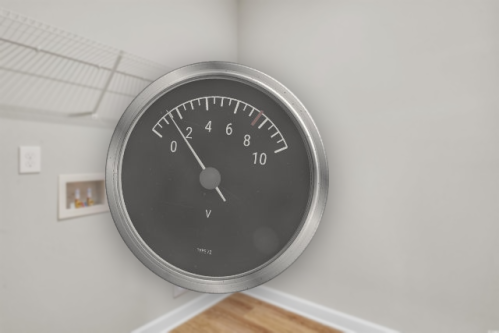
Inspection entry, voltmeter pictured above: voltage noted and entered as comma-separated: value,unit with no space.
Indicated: 1.5,V
